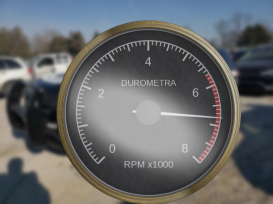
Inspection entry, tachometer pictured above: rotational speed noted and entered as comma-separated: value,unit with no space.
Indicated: 6800,rpm
